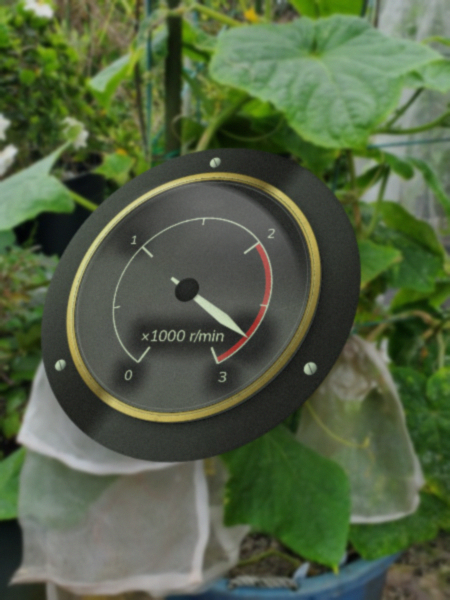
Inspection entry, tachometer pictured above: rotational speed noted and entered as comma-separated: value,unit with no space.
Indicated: 2750,rpm
